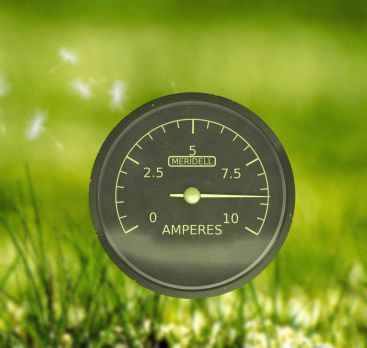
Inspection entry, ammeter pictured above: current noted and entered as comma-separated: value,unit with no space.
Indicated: 8.75,A
